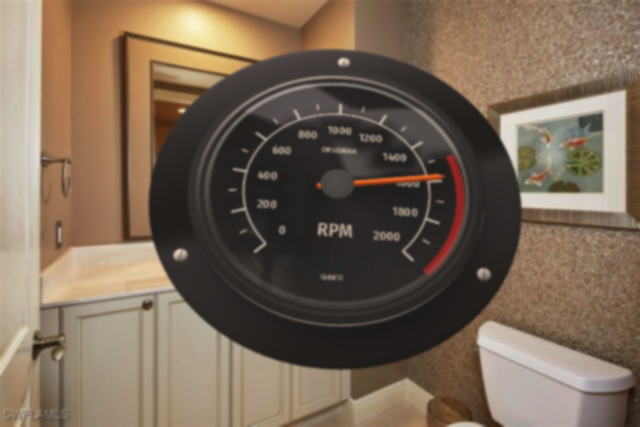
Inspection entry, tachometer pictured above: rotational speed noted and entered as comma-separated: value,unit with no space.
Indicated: 1600,rpm
